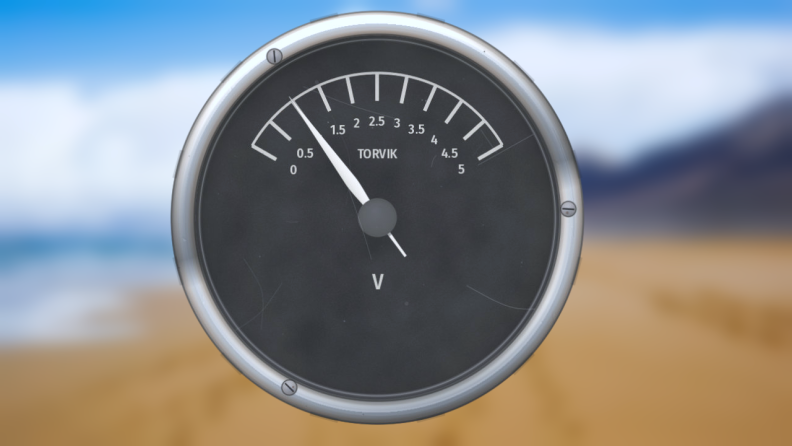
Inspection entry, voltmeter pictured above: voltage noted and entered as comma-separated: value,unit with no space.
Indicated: 1,V
